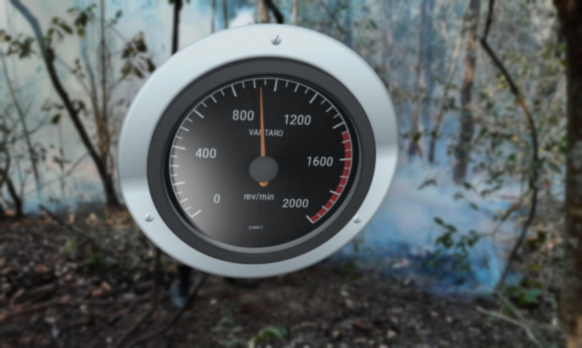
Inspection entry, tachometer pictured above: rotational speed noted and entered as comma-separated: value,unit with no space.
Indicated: 925,rpm
